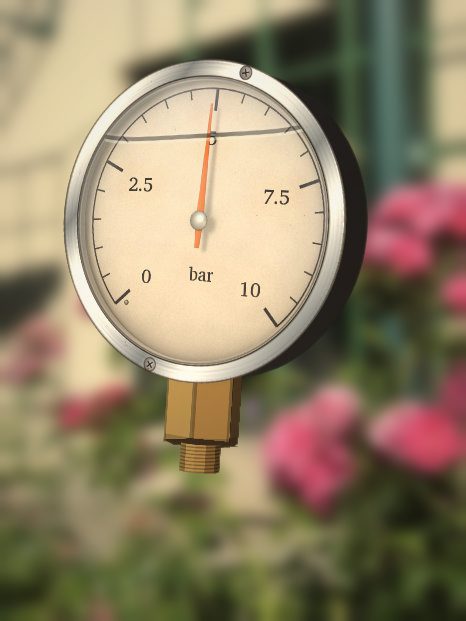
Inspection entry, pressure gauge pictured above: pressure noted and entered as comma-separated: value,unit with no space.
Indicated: 5,bar
